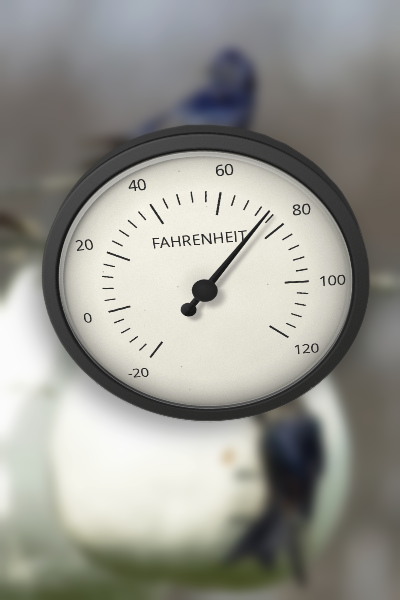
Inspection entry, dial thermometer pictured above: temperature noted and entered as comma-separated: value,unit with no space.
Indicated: 74,°F
